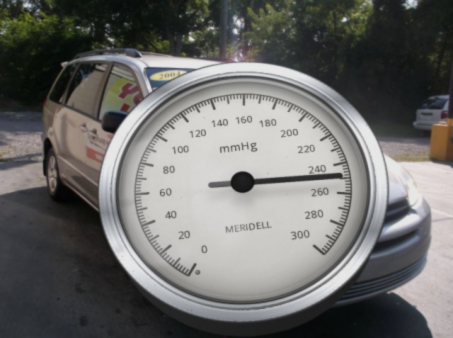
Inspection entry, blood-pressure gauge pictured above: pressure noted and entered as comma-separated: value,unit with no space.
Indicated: 250,mmHg
